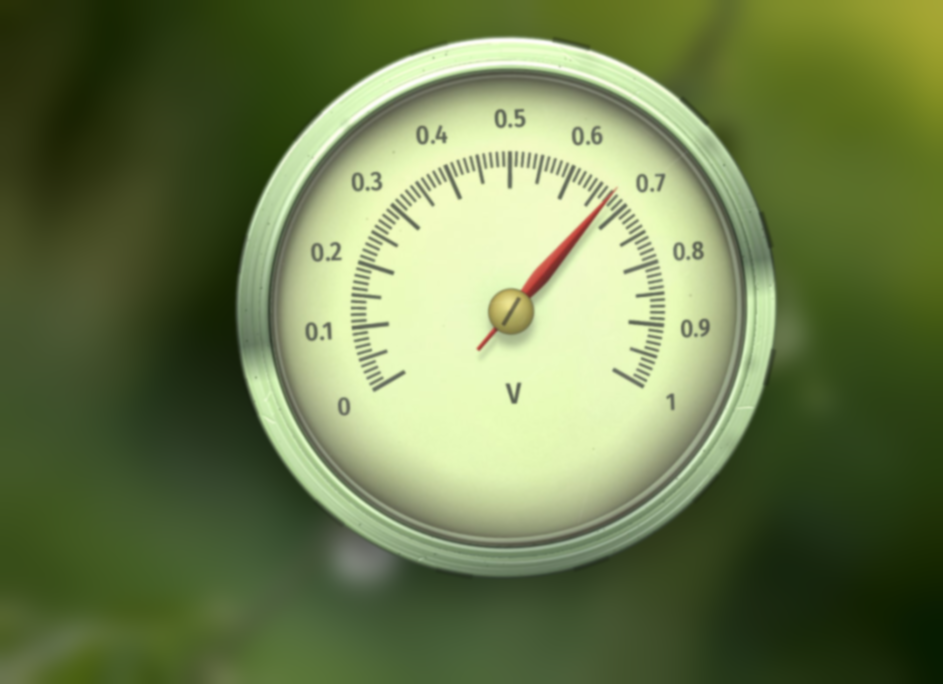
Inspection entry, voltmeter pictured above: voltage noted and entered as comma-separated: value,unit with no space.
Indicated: 0.67,V
